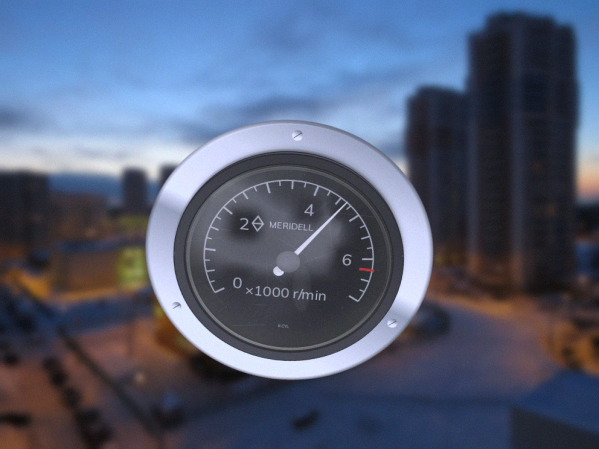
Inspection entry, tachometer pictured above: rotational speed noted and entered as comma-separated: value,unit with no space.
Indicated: 4625,rpm
